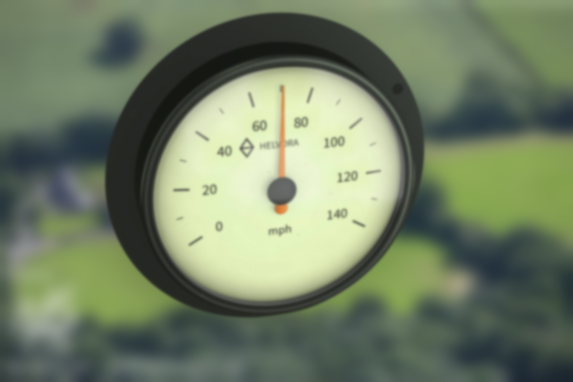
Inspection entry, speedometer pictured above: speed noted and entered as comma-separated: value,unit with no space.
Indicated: 70,mph
